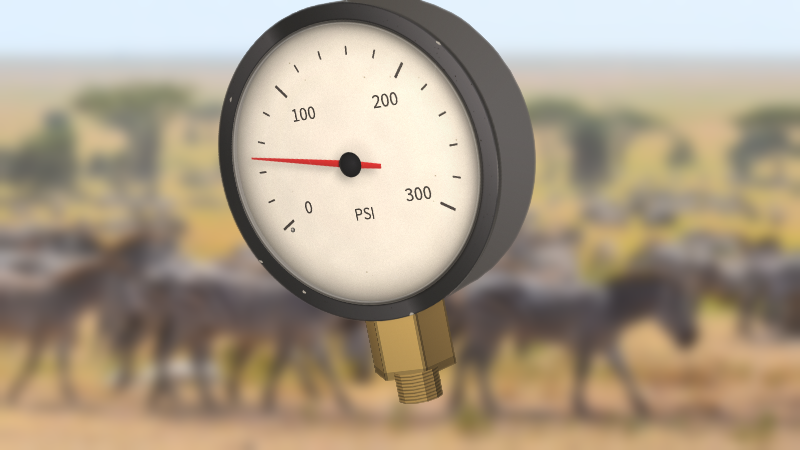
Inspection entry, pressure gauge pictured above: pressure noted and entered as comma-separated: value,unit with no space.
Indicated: 50,psi
